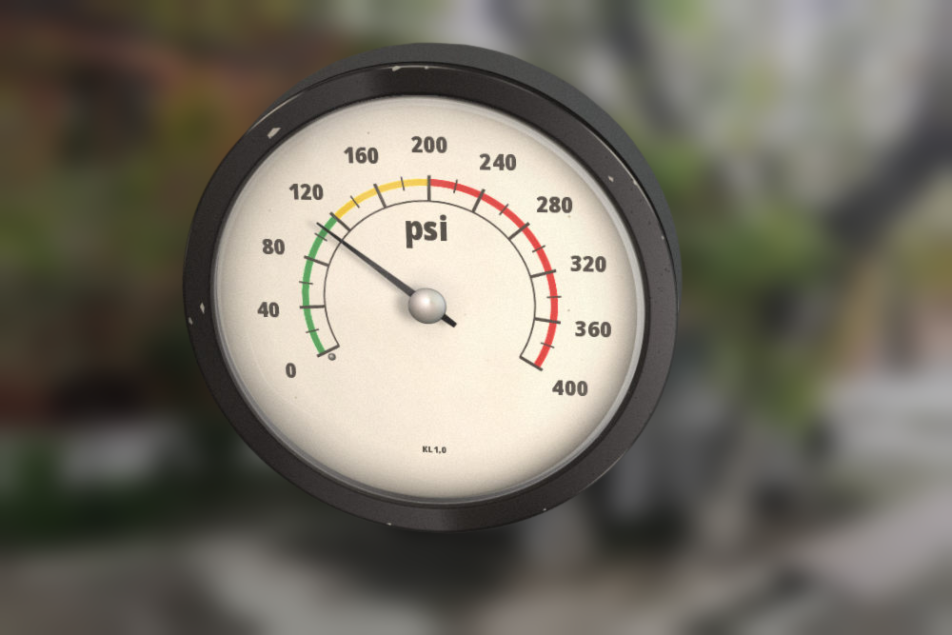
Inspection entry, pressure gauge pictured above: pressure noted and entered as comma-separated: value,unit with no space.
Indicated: 110,psi
